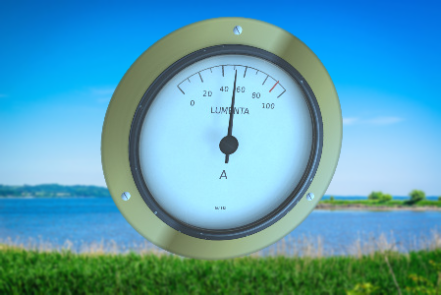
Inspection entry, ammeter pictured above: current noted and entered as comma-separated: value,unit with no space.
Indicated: 50,A
